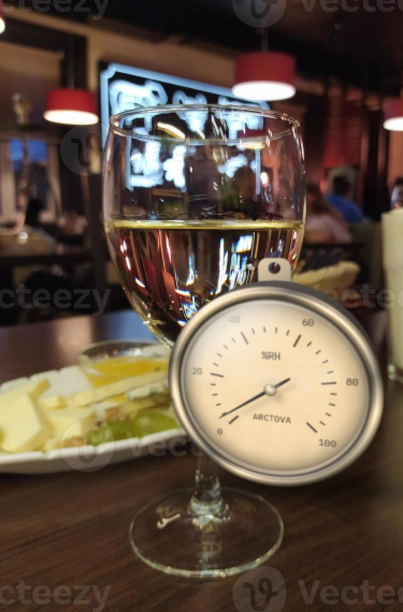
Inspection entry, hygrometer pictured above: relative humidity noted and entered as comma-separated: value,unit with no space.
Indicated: 4,%
